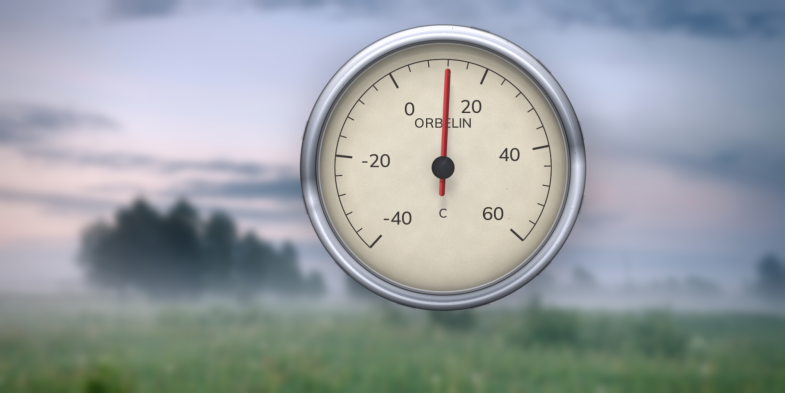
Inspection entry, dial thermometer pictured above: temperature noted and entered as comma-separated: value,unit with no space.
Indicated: 12,°C
